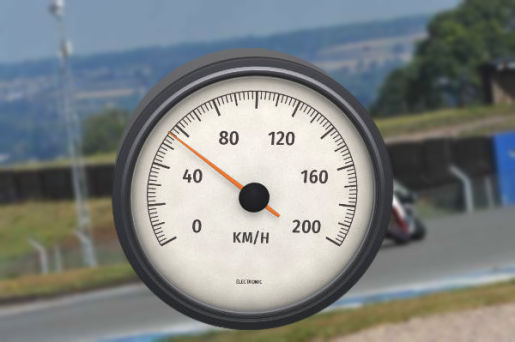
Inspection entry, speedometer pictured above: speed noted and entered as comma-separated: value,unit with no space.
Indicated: 56,km/h
